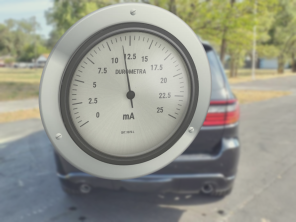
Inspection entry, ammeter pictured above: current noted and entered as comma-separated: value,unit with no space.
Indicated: 11.5,mA
